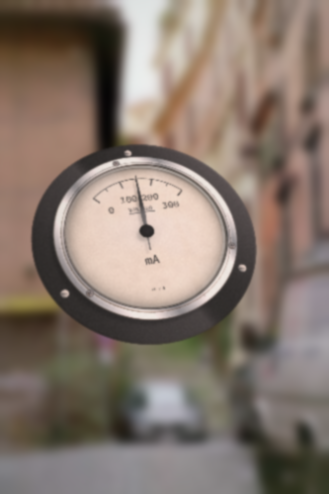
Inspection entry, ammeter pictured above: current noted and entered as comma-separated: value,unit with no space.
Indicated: 150,mA
